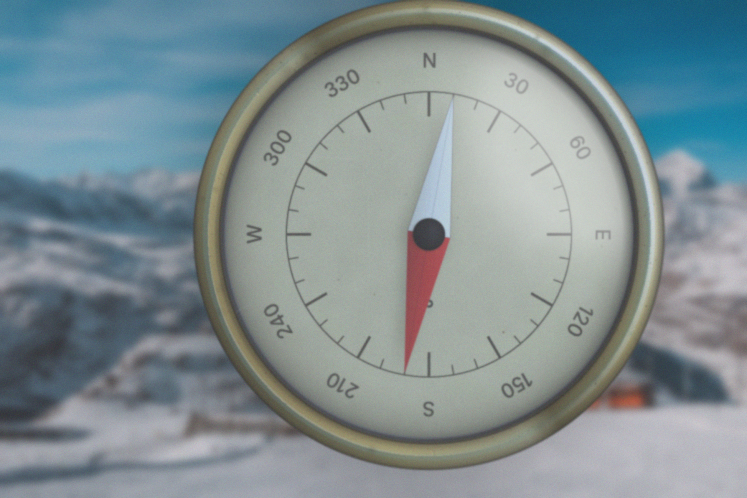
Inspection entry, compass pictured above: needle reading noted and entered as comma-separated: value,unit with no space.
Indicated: 190,°
